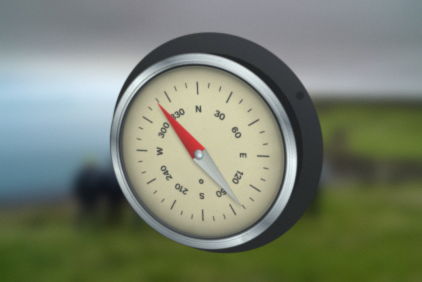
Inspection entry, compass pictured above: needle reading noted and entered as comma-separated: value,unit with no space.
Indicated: 320,°
